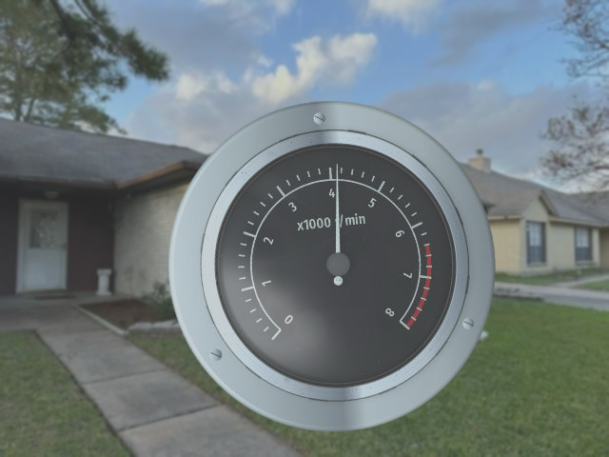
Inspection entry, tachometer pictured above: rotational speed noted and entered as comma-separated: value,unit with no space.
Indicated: 4100,rpm
